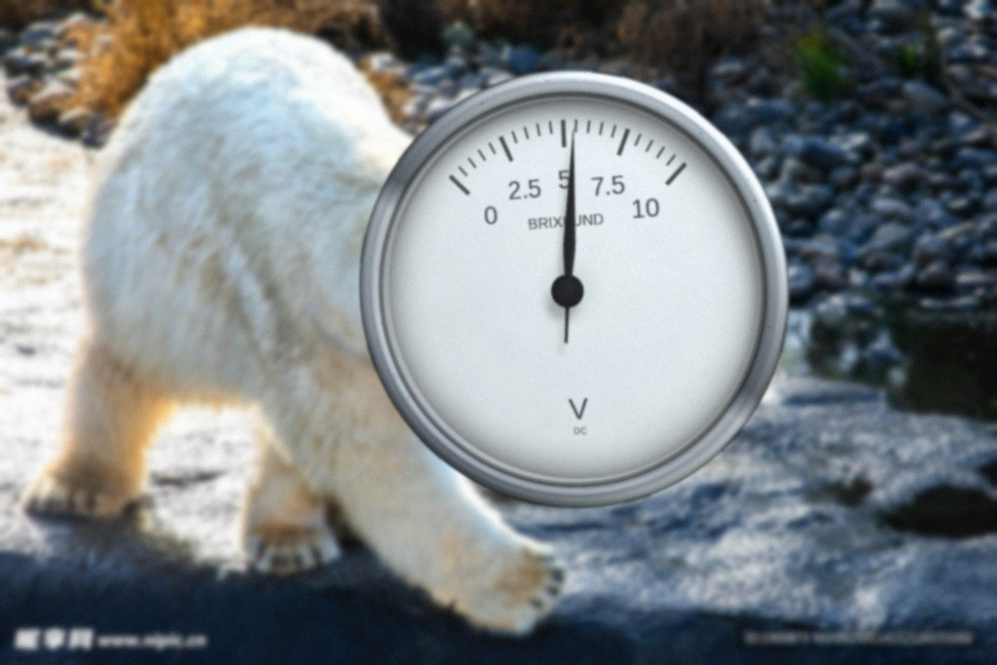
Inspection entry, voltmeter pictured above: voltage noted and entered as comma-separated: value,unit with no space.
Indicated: 5.5,V
